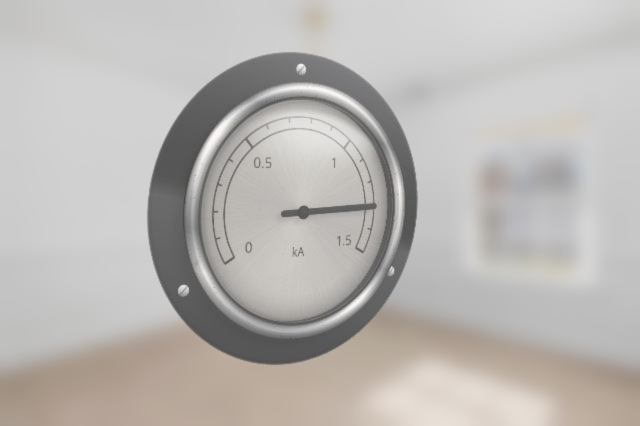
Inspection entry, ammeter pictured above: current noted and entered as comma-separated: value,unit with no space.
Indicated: 1.3,kA
